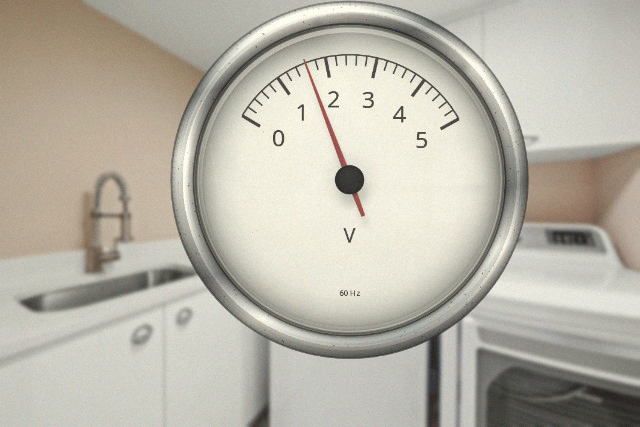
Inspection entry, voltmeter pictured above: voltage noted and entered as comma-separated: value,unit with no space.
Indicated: 1.6,V
